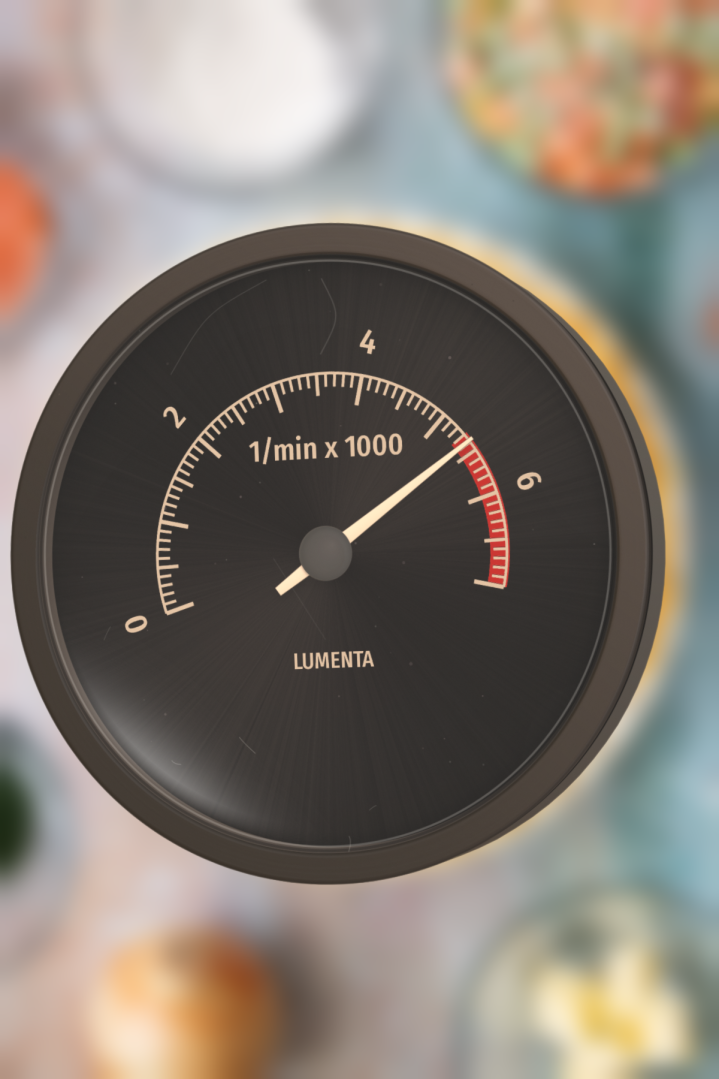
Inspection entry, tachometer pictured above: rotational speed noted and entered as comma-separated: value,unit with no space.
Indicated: 5400,rpm
